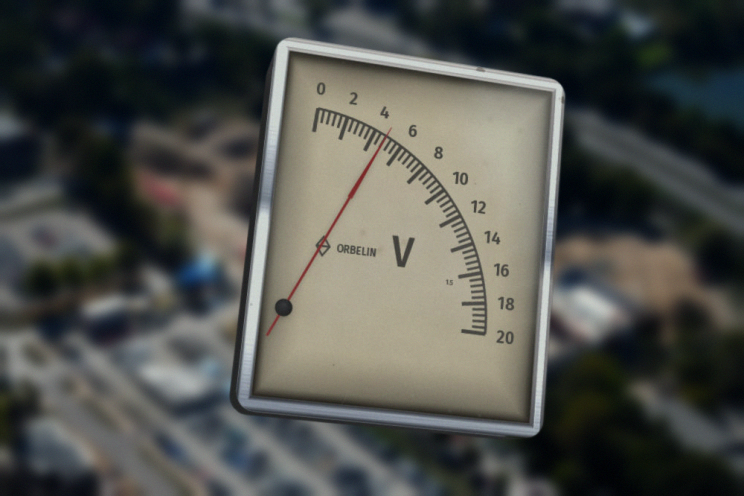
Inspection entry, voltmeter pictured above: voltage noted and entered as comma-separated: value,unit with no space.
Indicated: 4.8,V
